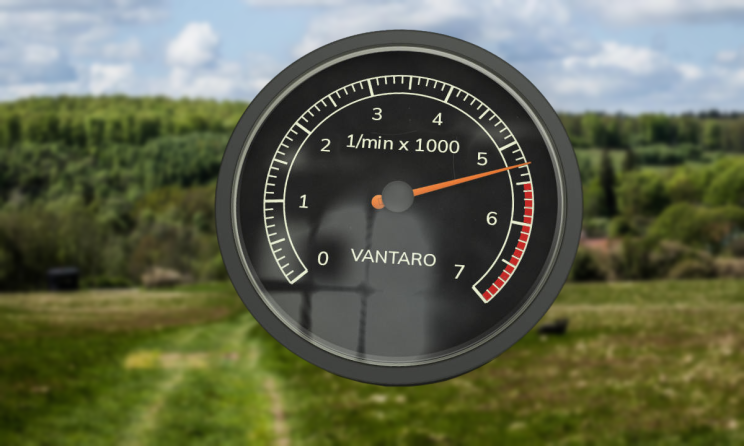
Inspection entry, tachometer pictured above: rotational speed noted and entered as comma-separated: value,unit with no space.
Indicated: 5300,rpm
